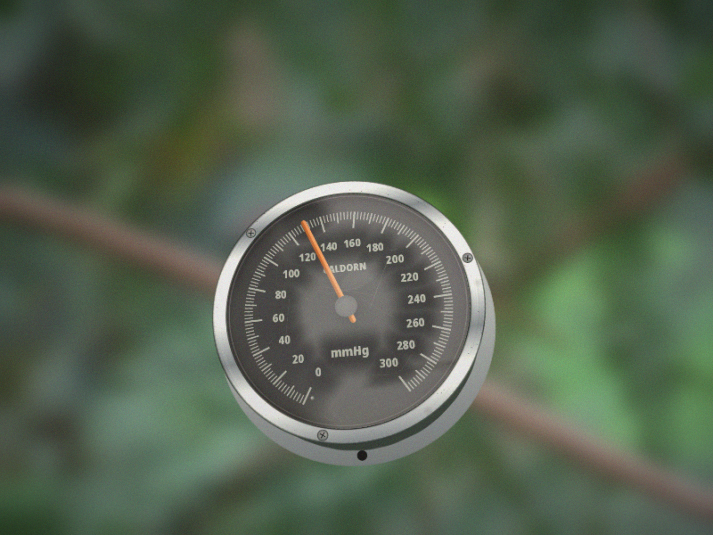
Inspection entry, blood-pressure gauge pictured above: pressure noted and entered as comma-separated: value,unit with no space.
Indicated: 130,mmHg
